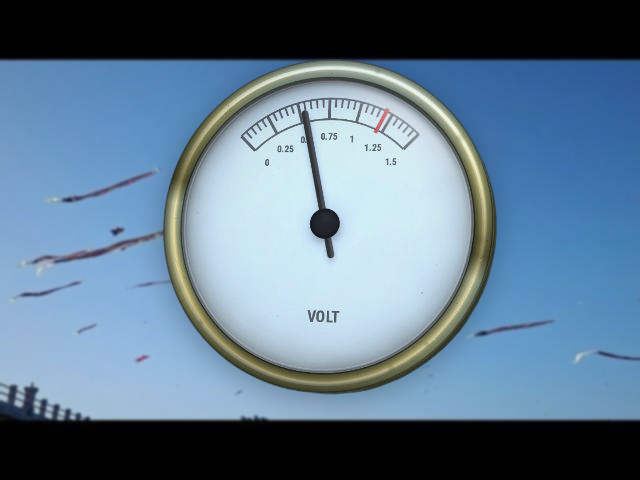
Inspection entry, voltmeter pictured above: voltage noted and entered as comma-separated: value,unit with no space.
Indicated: 0.55,V
